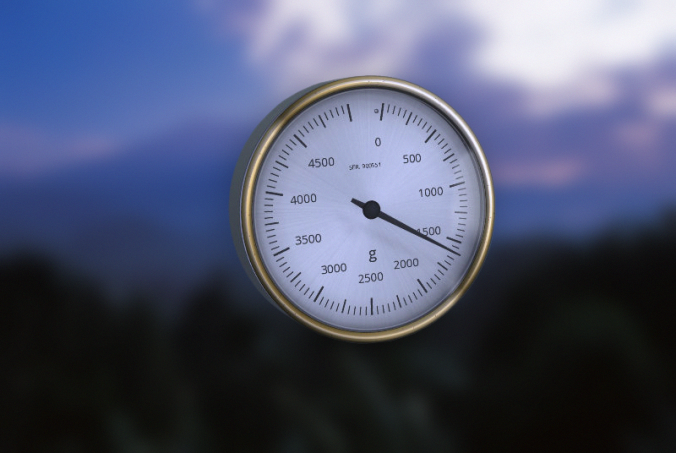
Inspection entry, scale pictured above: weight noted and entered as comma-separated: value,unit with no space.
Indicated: 1600,g
